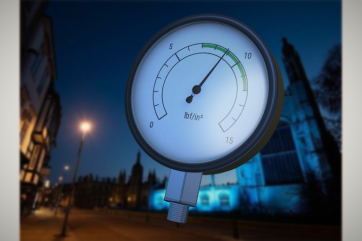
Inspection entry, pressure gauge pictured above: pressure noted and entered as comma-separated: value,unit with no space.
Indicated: 9,psi
